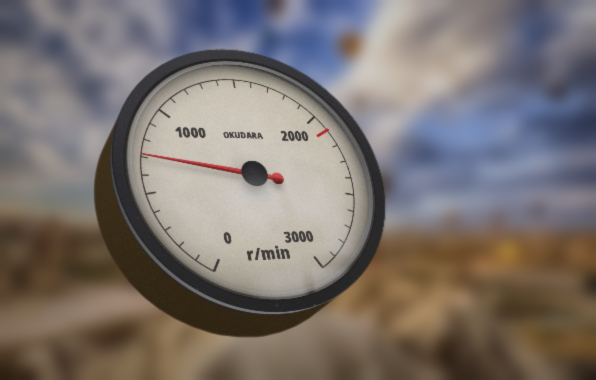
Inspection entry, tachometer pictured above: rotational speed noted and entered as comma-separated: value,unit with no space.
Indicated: 700,rpm
